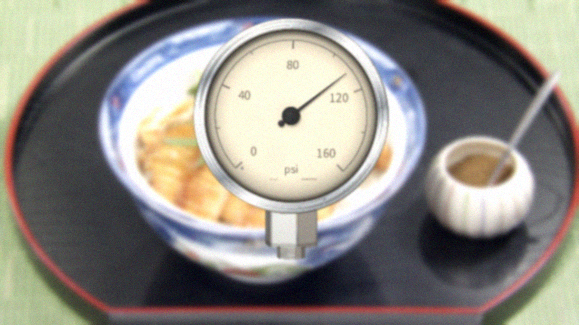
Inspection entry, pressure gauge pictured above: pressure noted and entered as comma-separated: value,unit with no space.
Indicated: 110,psi
